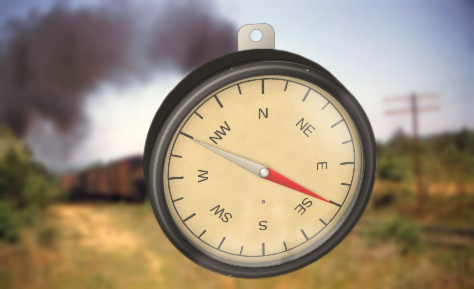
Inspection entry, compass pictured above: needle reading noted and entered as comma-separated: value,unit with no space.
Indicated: 120,°
